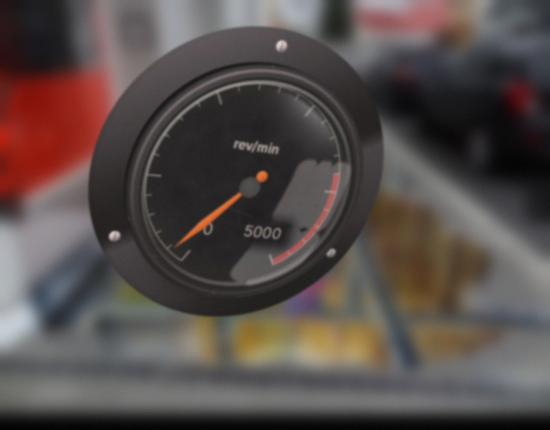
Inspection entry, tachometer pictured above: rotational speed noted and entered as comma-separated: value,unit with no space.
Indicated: 200,rpm
